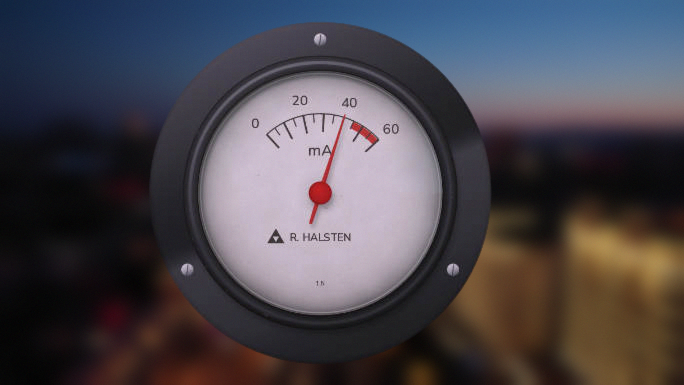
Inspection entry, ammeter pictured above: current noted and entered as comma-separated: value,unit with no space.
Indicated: 40,mA
